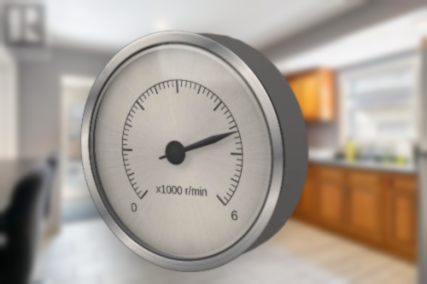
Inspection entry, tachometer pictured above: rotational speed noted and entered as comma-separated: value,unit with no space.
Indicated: 4600,rpm
